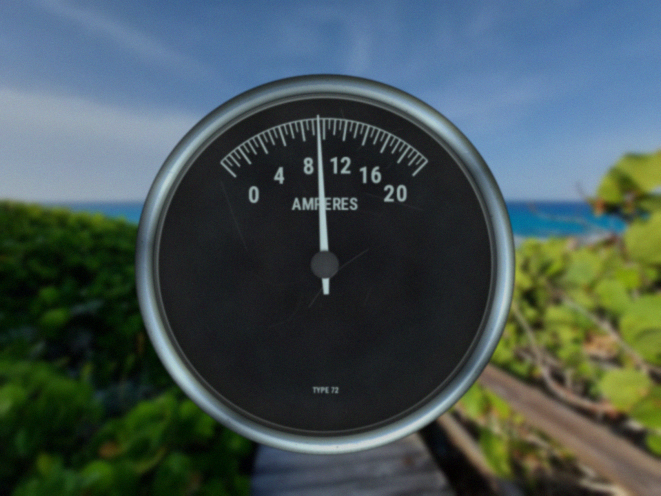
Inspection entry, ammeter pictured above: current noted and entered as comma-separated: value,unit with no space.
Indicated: 9.5,A
